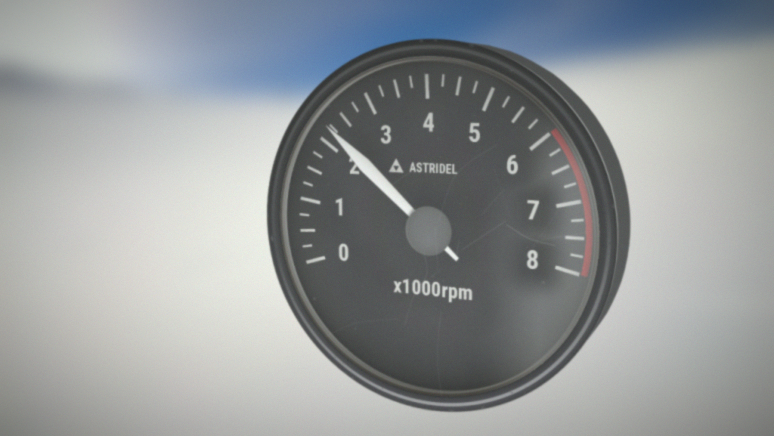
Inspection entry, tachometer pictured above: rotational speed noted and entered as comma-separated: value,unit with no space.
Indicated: 2250,rpm
